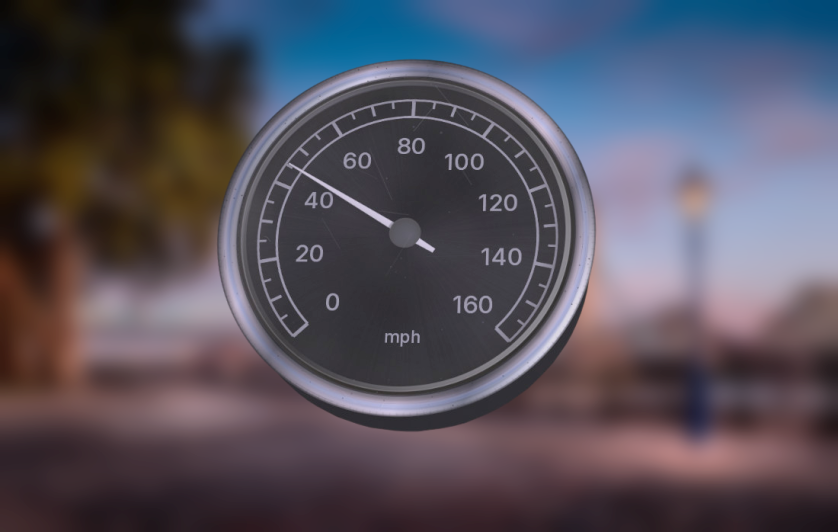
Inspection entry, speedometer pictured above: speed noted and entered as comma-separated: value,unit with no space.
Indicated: 45,mph
